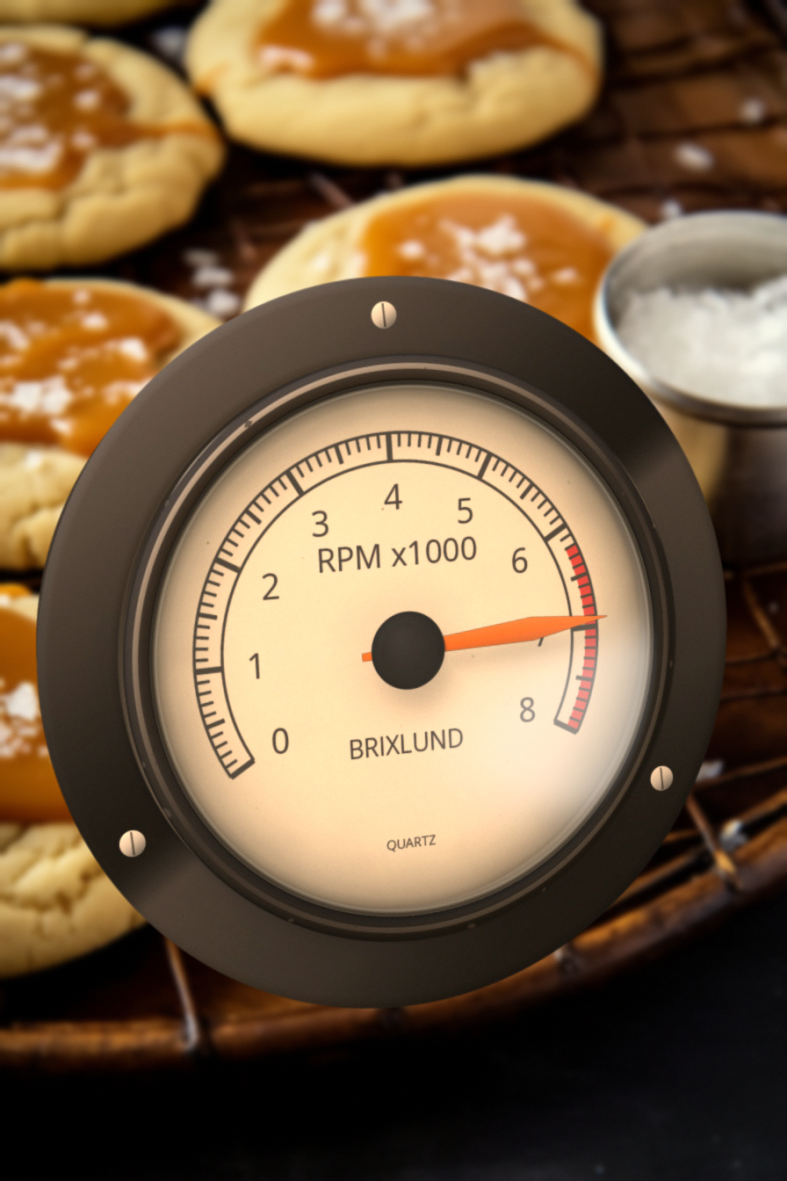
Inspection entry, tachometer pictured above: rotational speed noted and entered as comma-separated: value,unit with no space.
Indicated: 6900,rpm
